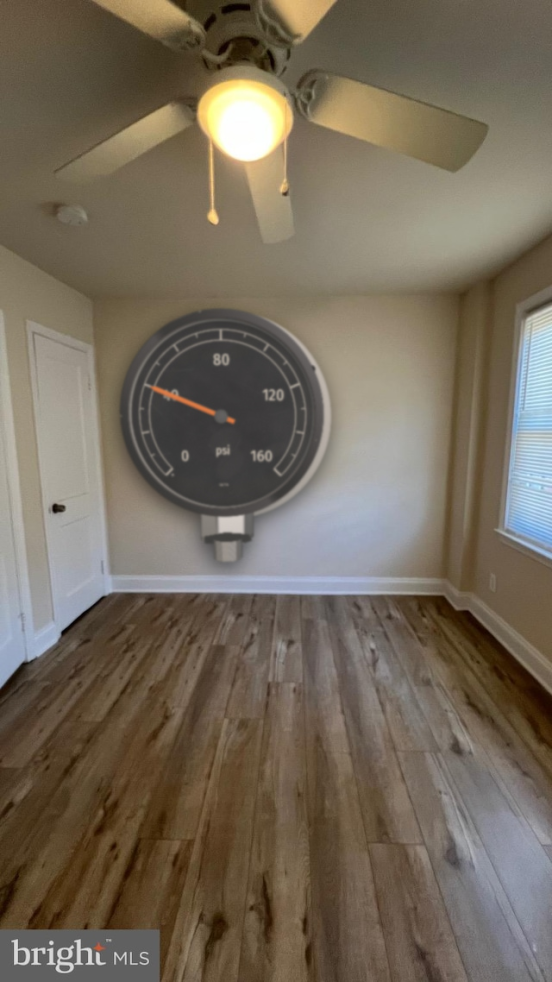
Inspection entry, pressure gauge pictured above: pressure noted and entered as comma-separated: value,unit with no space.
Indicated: 40,psi
